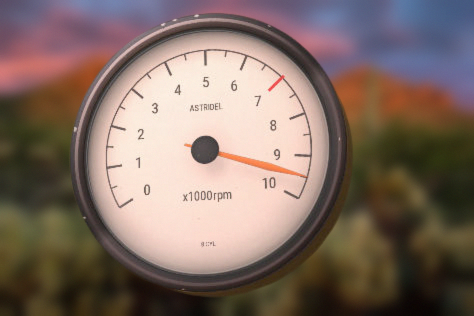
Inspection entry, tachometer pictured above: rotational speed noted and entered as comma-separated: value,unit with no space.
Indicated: 9500,rpm
